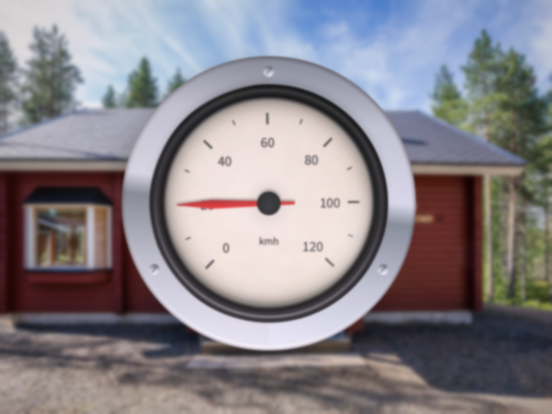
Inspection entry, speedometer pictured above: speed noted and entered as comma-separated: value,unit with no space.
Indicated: 20,km/h
